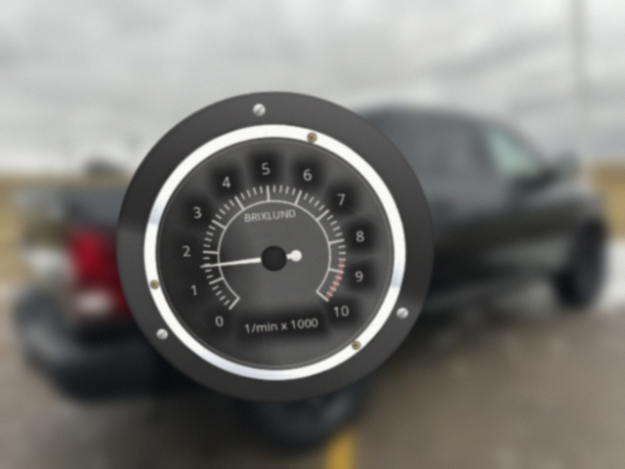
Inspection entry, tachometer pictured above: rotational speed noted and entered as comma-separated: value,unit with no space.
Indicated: 1600,rpm
